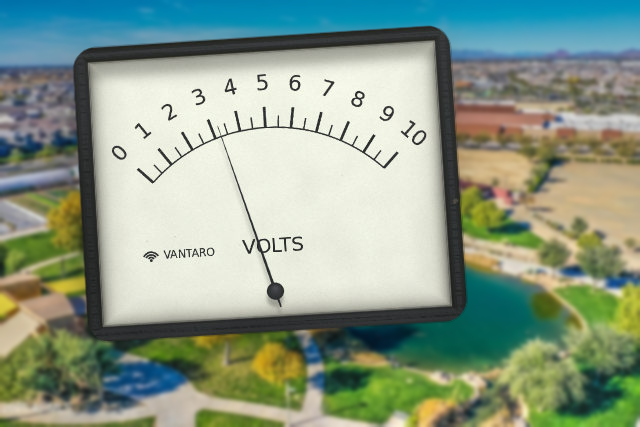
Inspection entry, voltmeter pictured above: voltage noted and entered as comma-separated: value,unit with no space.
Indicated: 3.25,V
